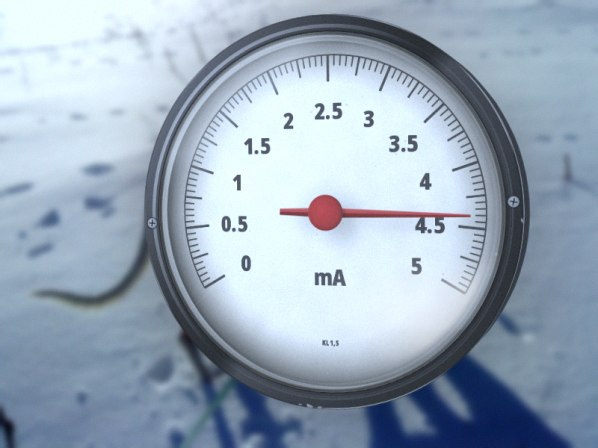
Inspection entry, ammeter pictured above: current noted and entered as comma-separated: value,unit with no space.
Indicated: 4.4,mA
